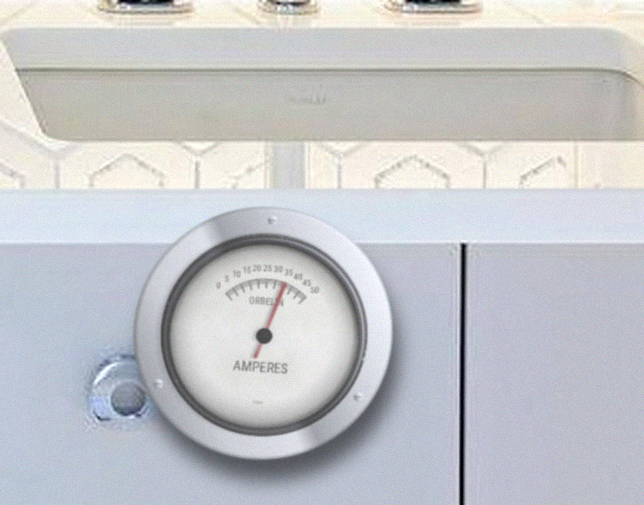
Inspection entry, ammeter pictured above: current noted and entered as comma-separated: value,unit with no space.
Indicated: 35,A
